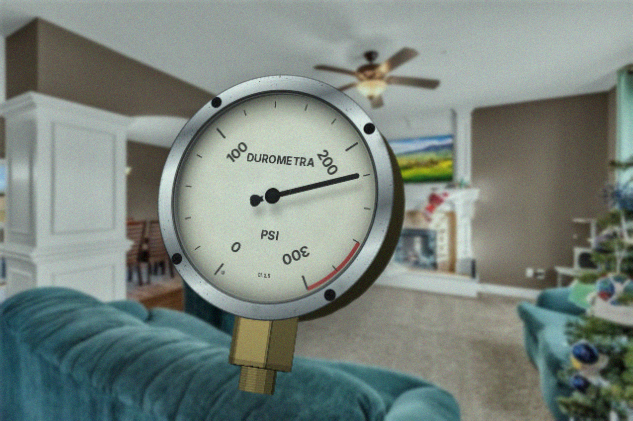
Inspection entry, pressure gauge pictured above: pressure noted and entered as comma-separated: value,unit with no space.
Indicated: 220,psi
